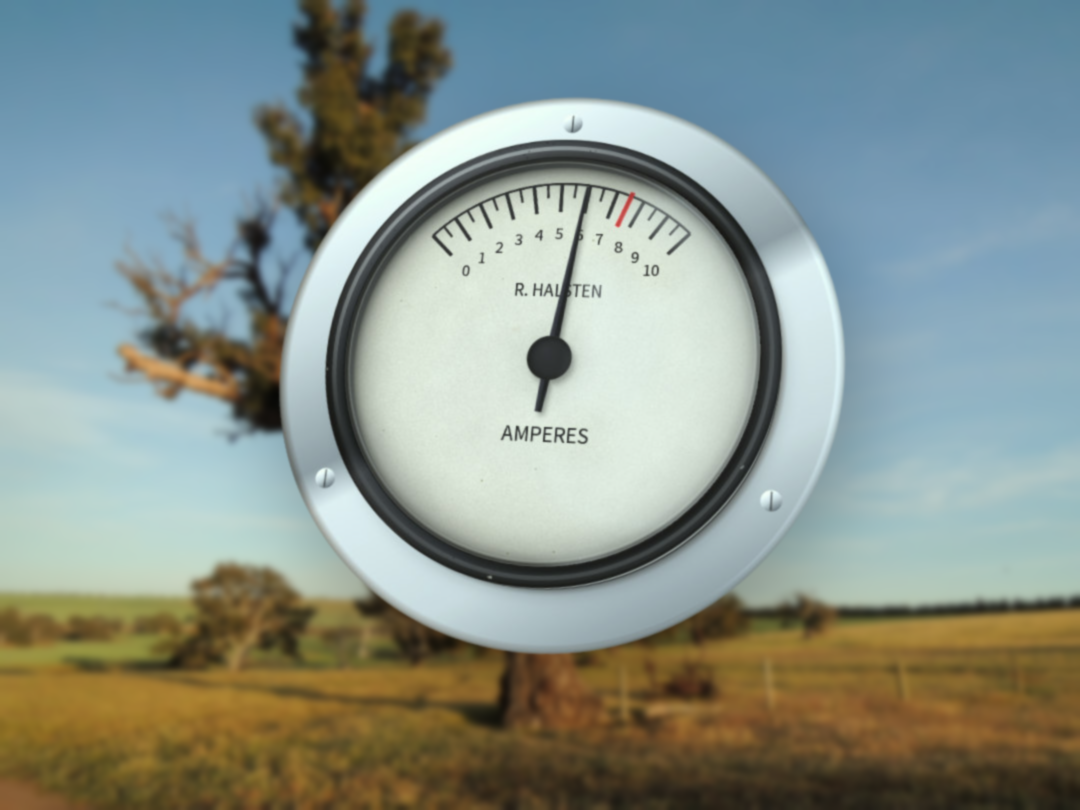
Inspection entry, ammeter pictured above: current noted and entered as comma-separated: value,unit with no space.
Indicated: 6,A
